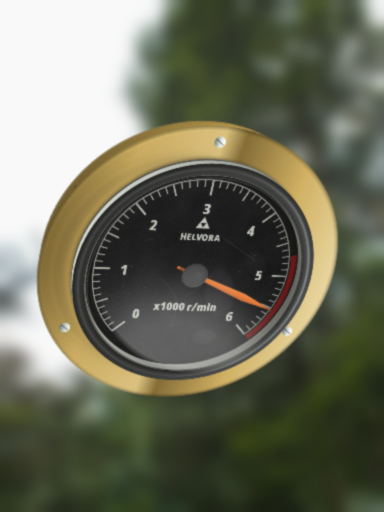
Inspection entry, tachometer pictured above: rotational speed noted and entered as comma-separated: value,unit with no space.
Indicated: 5500,rpm
